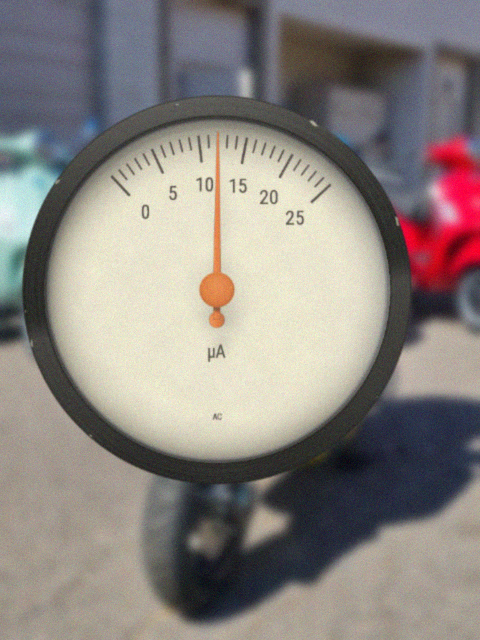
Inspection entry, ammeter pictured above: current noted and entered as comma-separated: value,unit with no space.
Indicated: 12,µA
